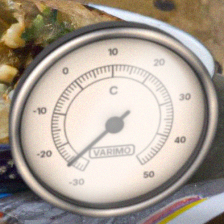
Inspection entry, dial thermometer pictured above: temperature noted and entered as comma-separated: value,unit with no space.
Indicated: -25,°C
